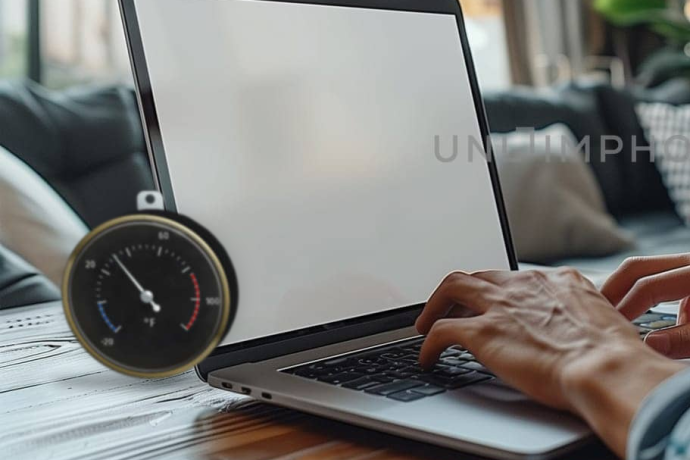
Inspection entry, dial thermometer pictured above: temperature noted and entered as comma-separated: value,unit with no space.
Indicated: 32,°F
